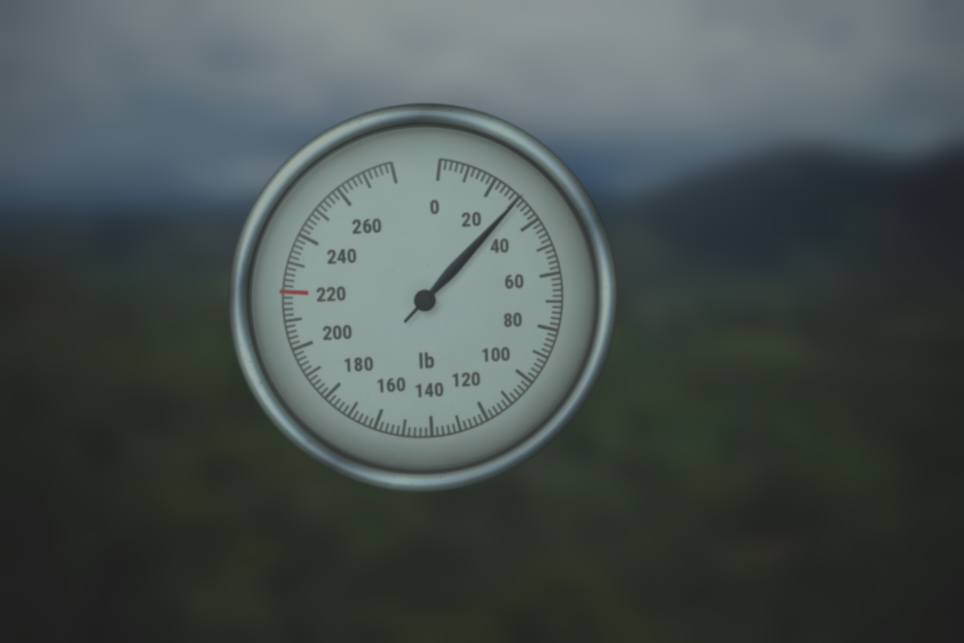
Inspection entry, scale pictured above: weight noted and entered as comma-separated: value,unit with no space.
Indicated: 30,lb
